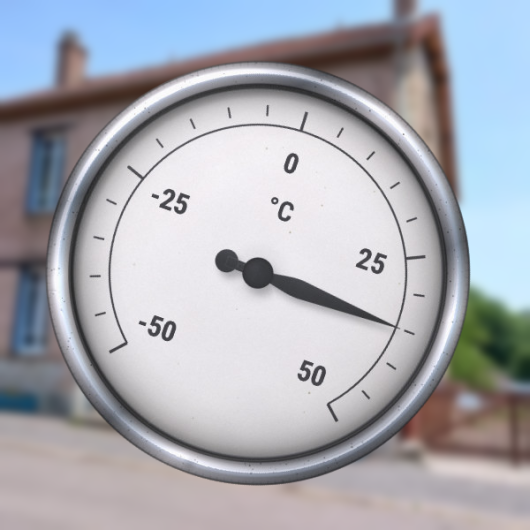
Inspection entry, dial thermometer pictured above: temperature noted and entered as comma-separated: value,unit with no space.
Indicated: 35,°C
